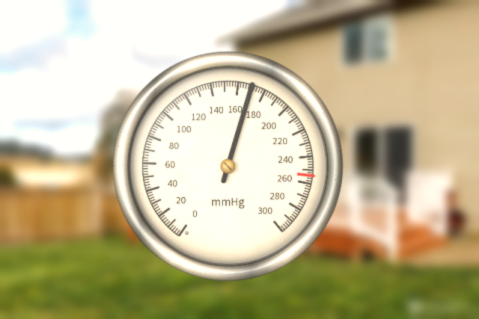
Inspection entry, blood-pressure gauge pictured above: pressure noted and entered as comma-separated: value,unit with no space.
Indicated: 170,mmHg
